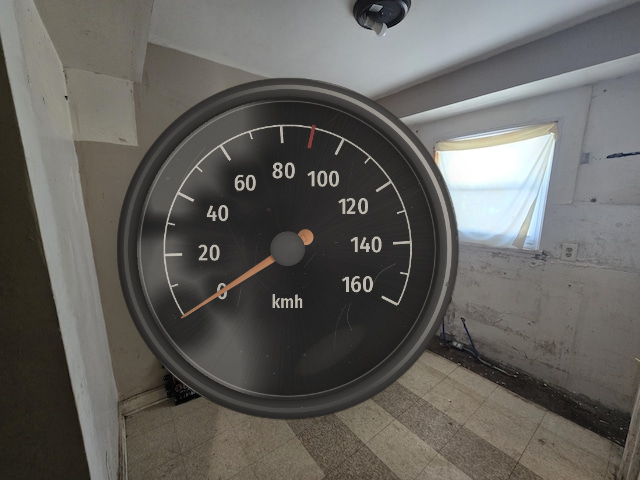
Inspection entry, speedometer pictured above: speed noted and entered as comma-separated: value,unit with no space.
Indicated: 0,km/h
